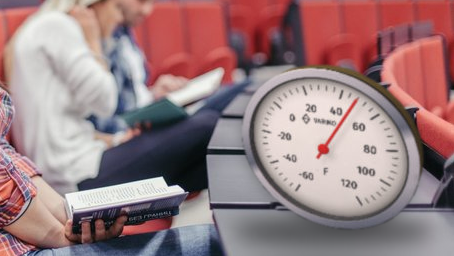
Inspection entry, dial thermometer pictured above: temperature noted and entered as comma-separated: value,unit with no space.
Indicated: 48,°F
